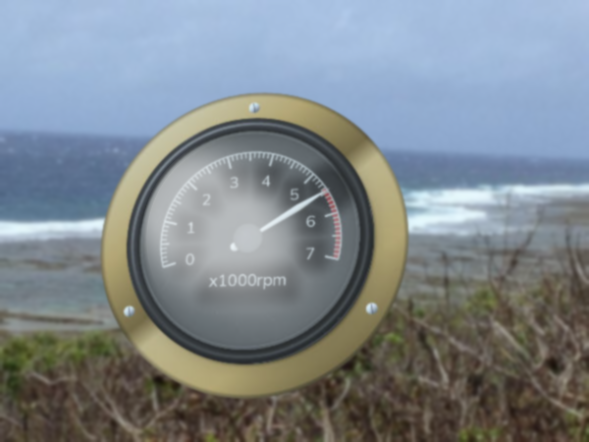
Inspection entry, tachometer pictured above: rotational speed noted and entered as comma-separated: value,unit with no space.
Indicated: 5500,rpm
